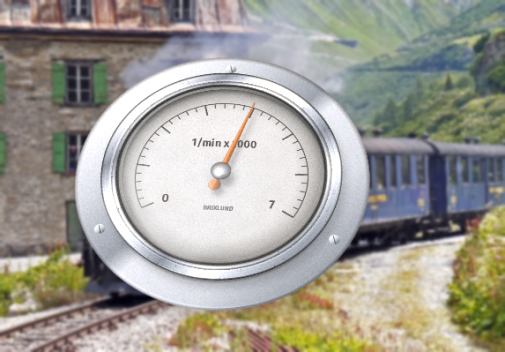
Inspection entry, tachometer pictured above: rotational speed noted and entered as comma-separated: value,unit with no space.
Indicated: 4000,rpm
